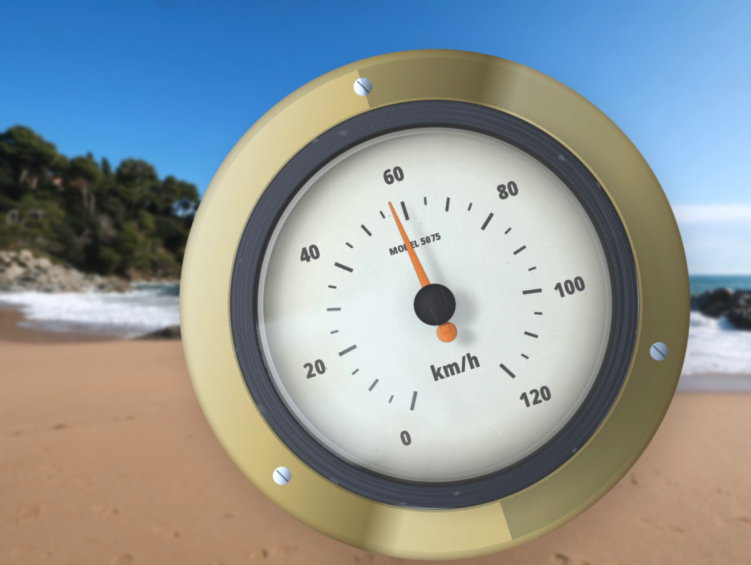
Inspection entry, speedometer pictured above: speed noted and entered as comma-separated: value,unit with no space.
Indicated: 57.5,km/h
